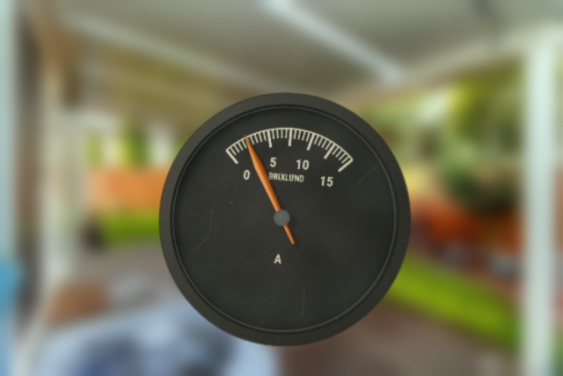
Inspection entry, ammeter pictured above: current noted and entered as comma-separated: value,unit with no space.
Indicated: 2.5,A
